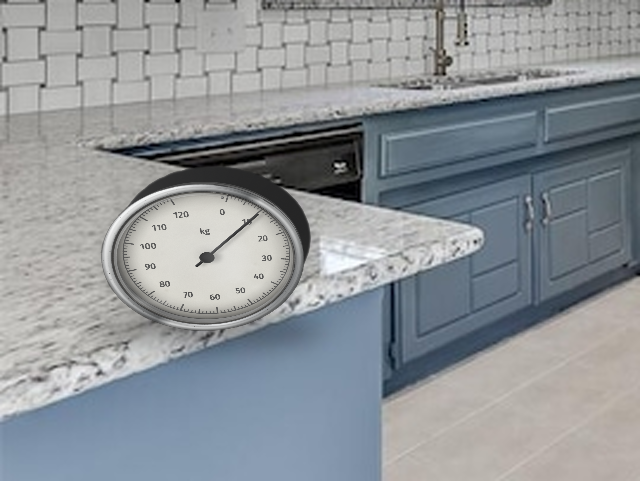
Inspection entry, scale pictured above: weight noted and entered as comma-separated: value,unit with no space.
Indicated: 10,kg
